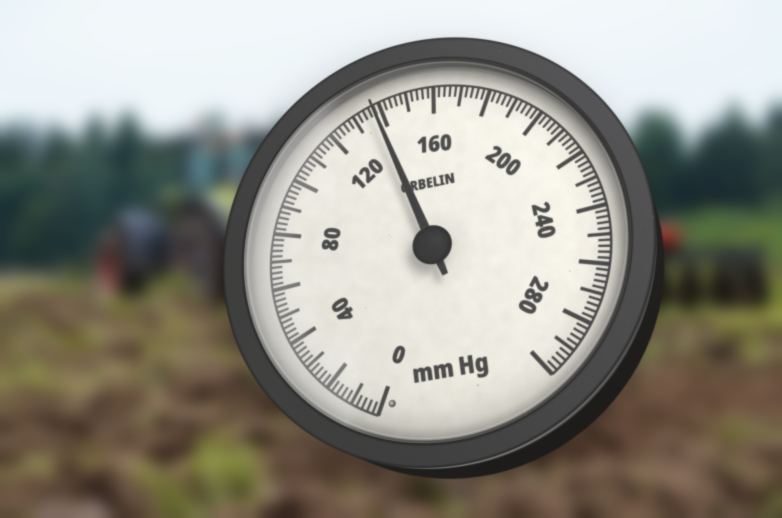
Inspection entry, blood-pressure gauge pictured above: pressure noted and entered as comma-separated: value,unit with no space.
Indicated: 138,mmHg
